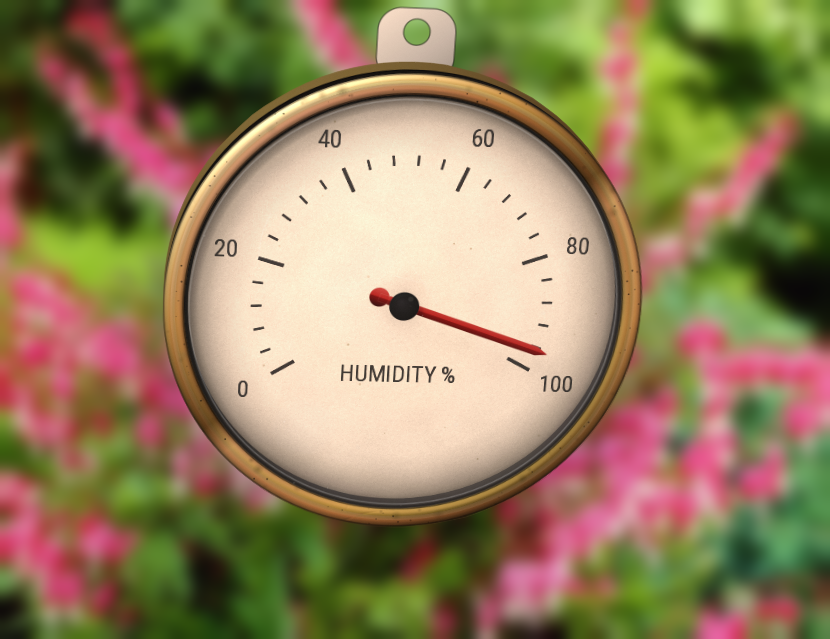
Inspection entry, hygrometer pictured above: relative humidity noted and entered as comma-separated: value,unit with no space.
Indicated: 96,%
